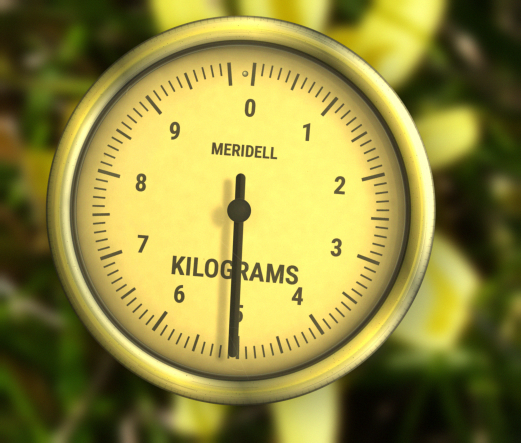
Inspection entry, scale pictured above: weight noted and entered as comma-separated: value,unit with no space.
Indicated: 5.05,kg
